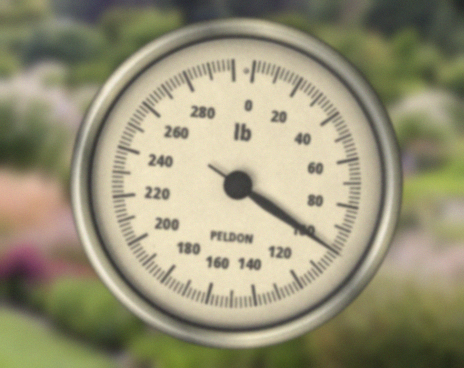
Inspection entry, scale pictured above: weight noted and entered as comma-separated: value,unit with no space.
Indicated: 100,lb
